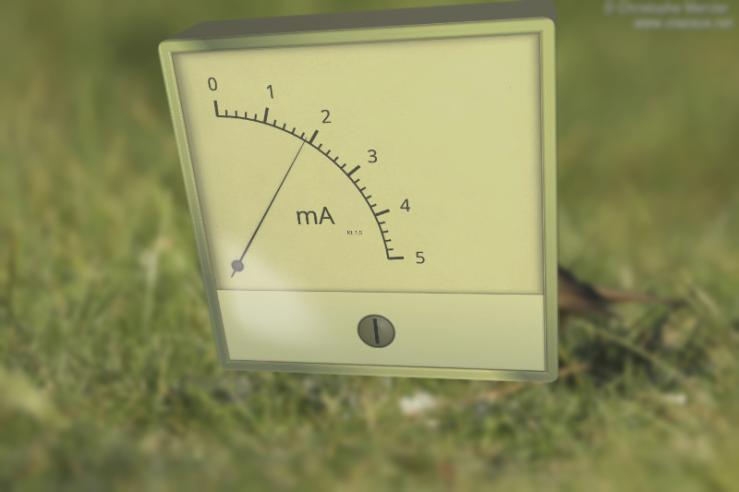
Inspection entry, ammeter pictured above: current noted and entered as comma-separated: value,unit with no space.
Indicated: 1.9,mA
